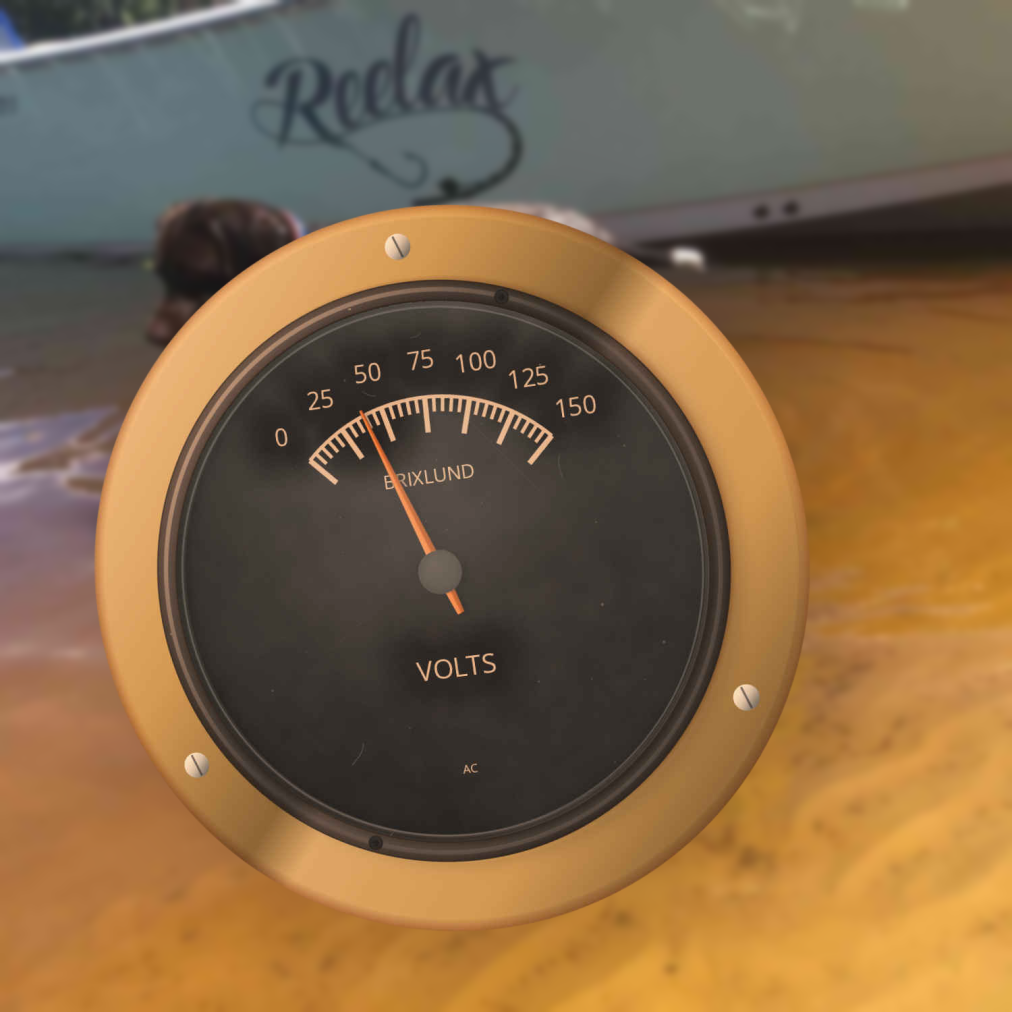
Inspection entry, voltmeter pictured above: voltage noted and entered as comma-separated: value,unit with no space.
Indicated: 40,V
